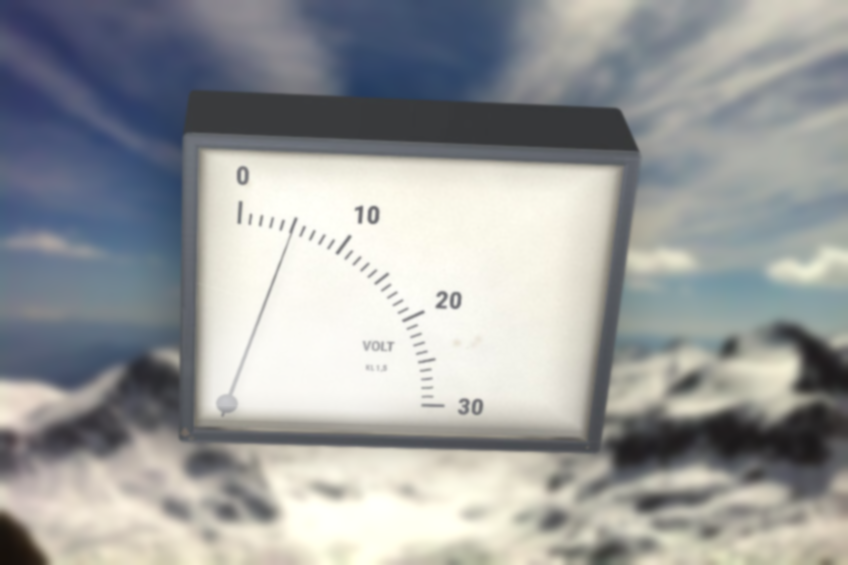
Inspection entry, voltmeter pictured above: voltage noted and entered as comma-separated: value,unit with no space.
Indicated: 5,V
